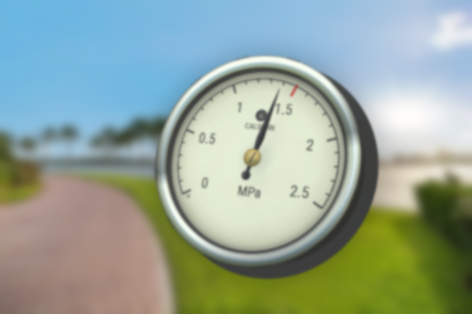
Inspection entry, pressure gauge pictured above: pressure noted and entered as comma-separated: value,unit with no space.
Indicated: 1.4,MPa
